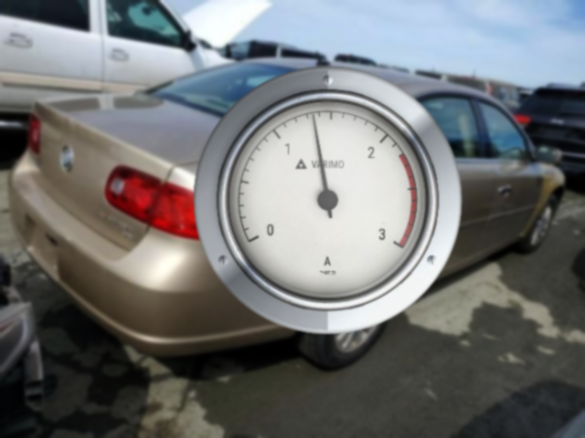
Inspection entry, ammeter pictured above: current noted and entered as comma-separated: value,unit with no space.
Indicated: 1.35,A
